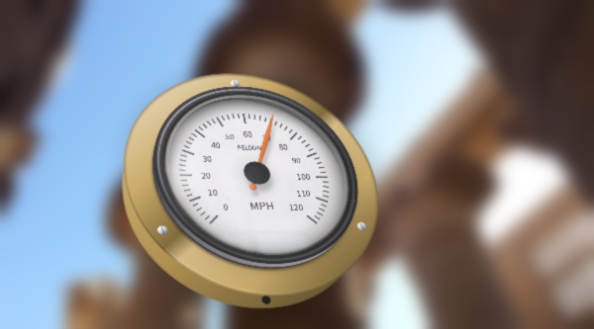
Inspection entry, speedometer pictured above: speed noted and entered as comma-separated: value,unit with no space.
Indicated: 70,mph
